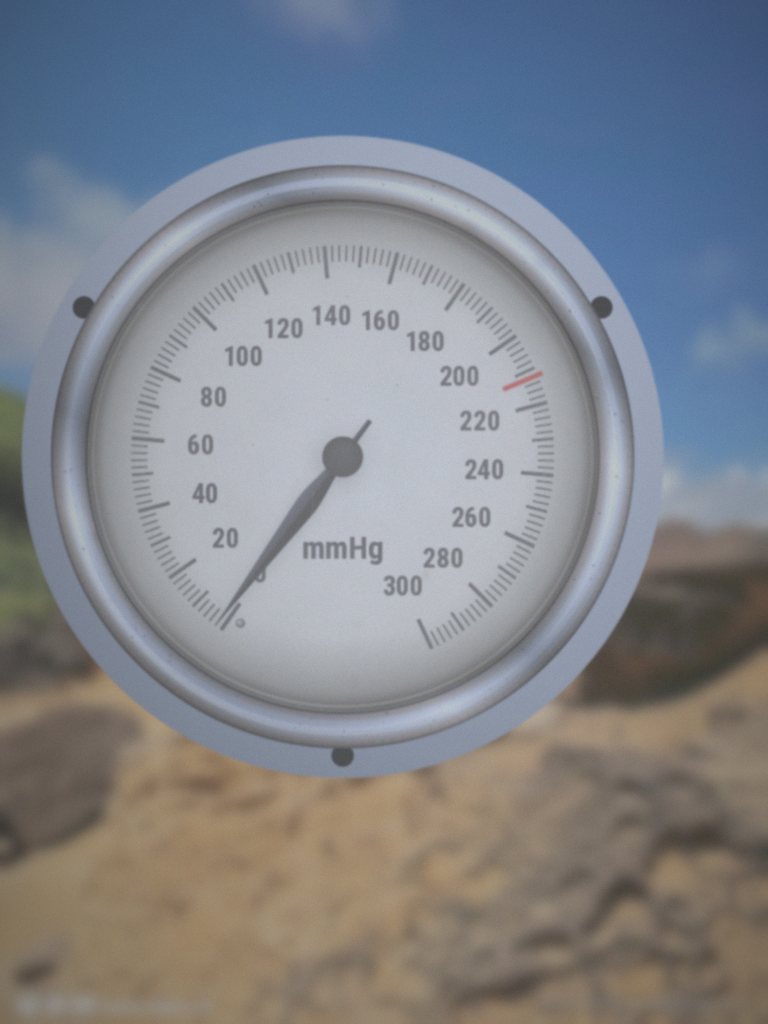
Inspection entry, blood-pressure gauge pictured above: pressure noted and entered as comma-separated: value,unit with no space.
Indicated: 2,mmHg
